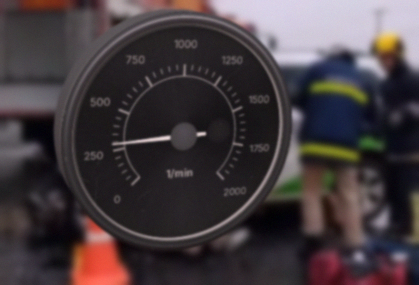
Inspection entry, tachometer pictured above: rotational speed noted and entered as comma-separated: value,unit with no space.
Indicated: 300,rpm
